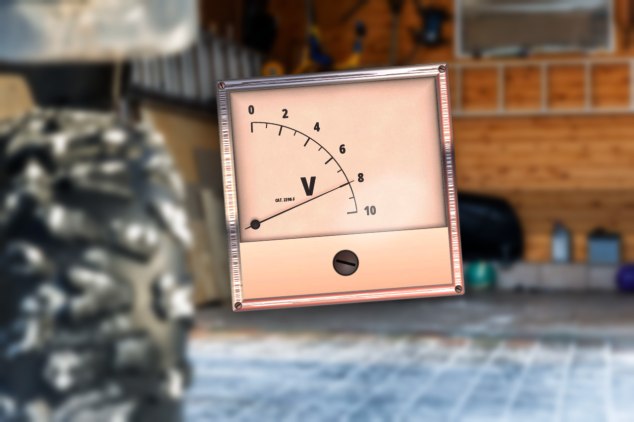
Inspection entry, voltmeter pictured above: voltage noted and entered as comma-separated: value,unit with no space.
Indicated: 8,V
